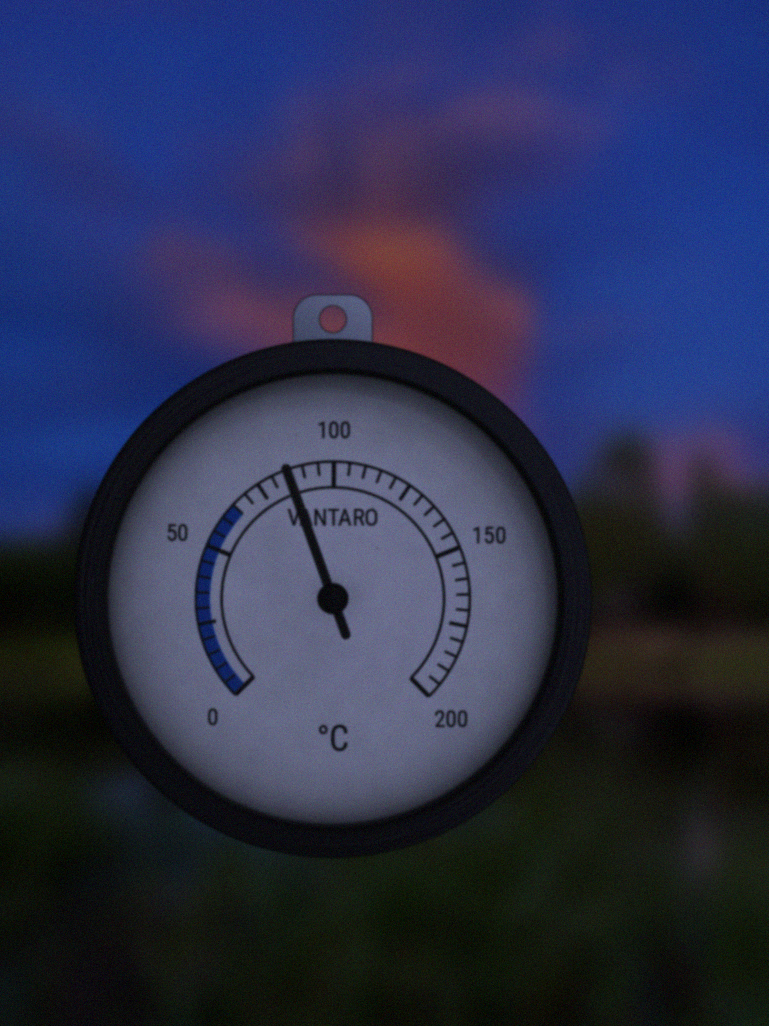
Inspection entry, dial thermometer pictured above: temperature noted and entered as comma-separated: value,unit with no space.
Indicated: 85,°C
